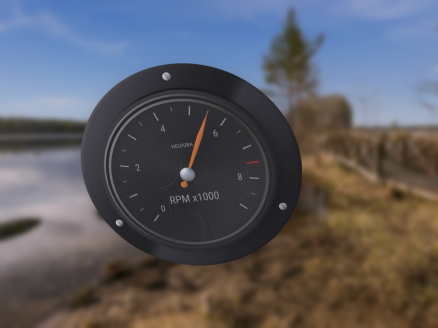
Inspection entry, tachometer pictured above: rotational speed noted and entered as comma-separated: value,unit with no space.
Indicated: 5500,rpm
